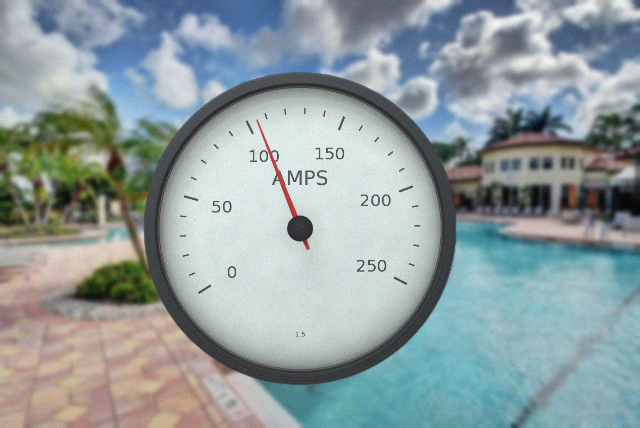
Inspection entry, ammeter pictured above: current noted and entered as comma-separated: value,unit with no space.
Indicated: 105,A
